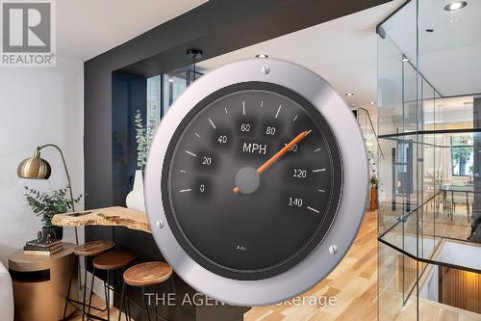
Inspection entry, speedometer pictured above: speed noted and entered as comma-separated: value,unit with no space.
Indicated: 100,mph
